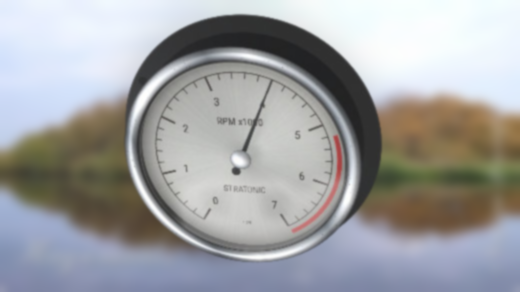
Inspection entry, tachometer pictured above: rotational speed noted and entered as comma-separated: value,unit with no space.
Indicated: 4000,rpm
